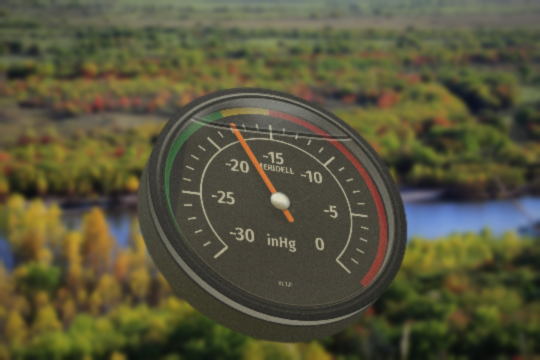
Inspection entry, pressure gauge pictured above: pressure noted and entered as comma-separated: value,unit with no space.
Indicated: -18,inHg
